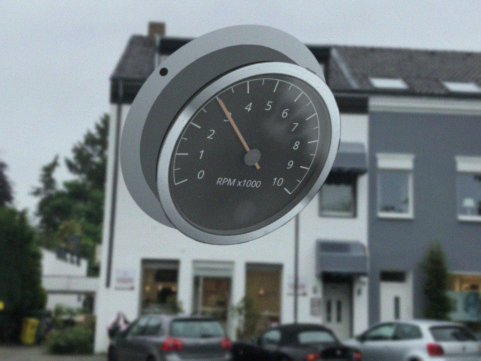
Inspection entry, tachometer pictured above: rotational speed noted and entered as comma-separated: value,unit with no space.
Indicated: 3000,rpm
